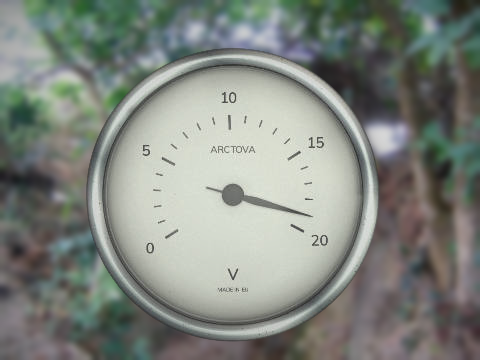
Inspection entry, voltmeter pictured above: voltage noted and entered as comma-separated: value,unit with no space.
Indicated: 19,V
